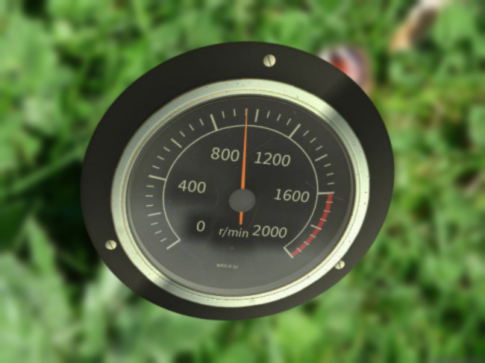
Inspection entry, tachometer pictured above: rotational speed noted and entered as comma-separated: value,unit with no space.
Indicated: 950,rpm
